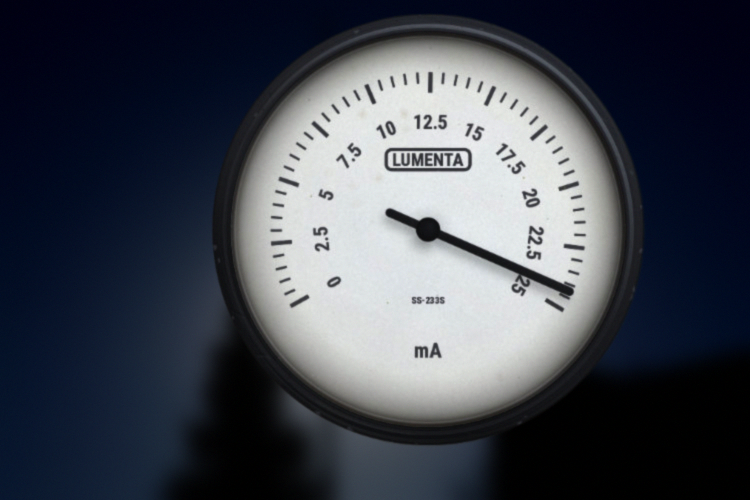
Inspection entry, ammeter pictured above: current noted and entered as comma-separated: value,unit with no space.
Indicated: 24.25,mA
